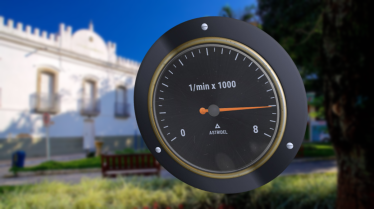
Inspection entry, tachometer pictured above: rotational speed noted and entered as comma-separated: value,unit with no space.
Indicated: 7000,rpm
